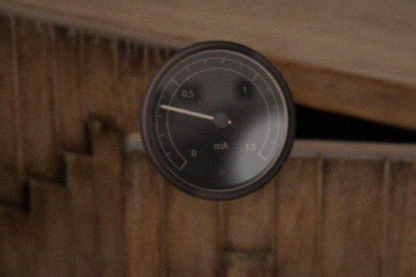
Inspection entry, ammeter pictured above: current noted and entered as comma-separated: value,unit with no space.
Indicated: 0.35,mA
